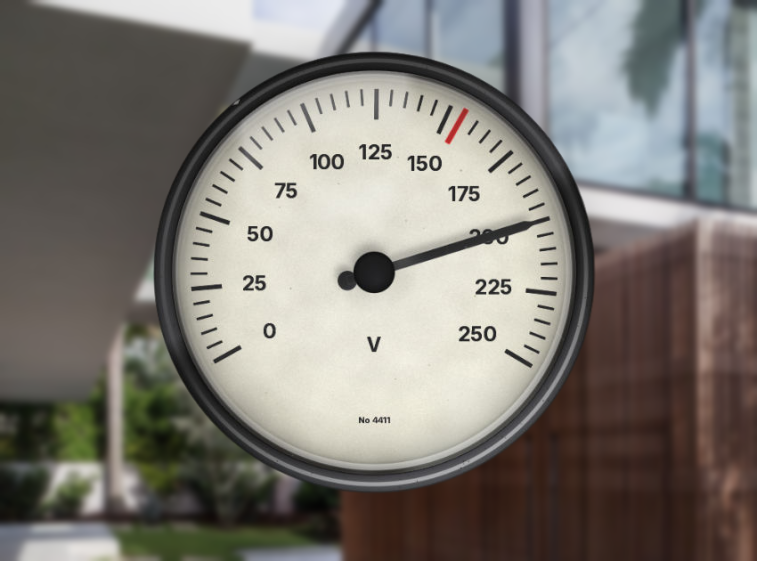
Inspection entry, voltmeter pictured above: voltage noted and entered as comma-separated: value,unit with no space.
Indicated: 200,V
